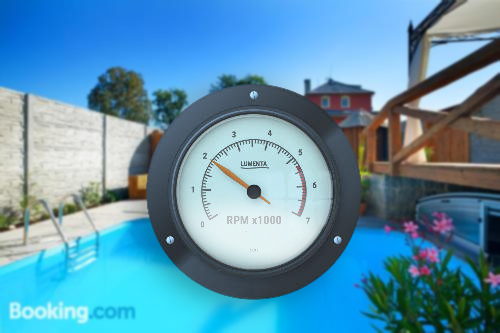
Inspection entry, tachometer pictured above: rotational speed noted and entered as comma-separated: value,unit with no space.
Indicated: 2000,rpm
